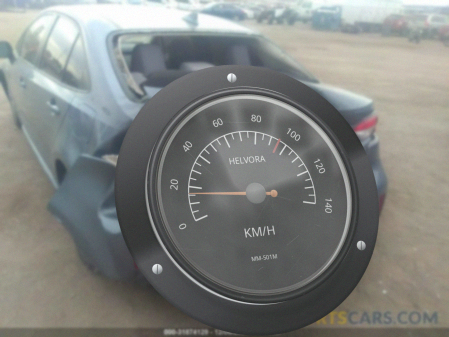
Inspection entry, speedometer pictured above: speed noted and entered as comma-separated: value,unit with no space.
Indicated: 15,km/h
